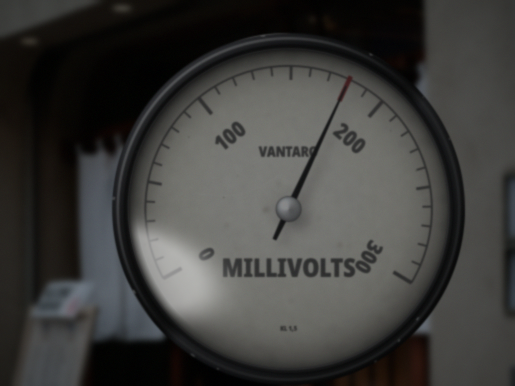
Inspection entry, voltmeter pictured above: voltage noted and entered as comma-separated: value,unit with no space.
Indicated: 180,mV
